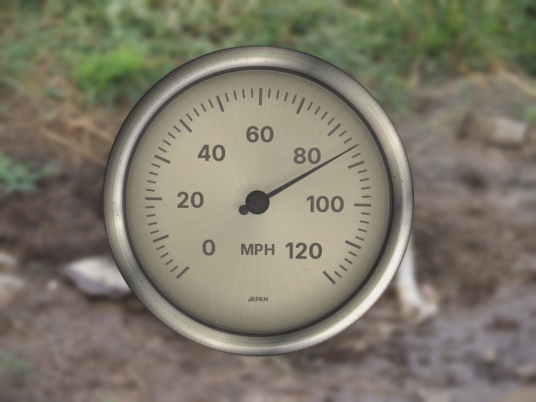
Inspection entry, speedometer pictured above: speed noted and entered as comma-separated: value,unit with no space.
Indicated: 86,mph
